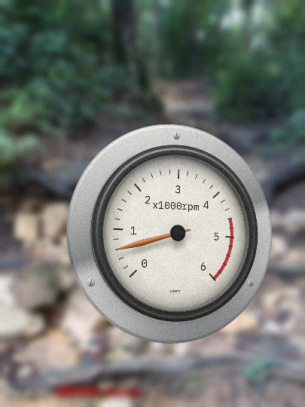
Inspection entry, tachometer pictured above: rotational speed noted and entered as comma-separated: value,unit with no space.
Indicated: 600,rpm
